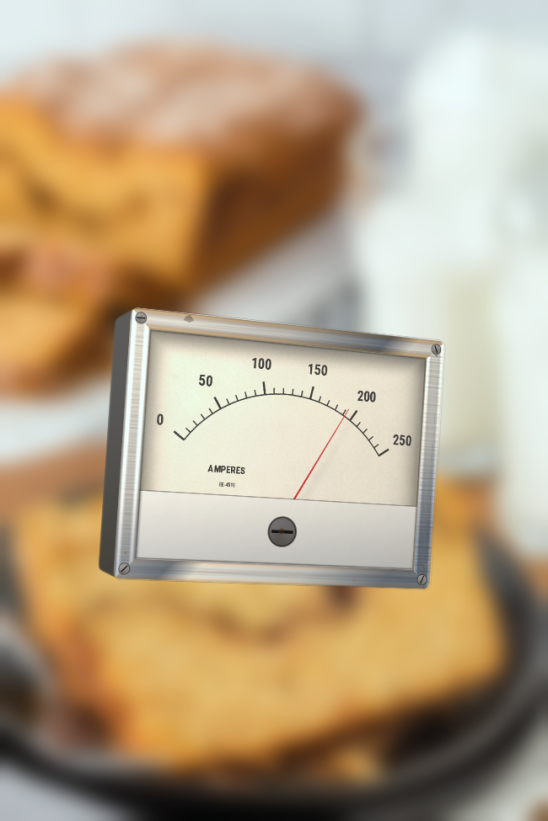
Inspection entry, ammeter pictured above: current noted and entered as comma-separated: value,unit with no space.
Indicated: 190,A
